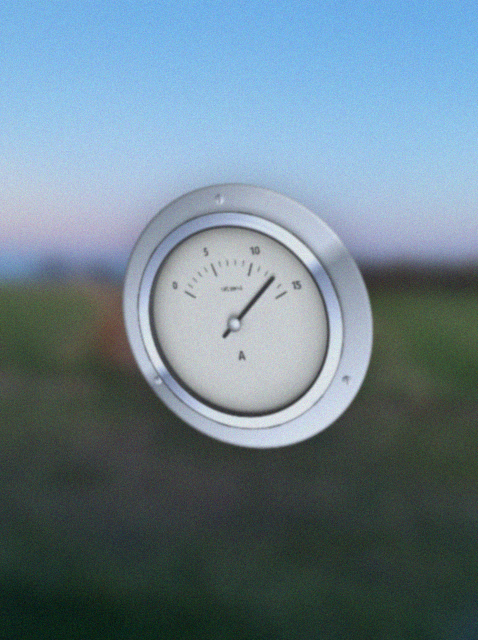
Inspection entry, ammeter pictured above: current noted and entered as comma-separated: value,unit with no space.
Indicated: 13,A
